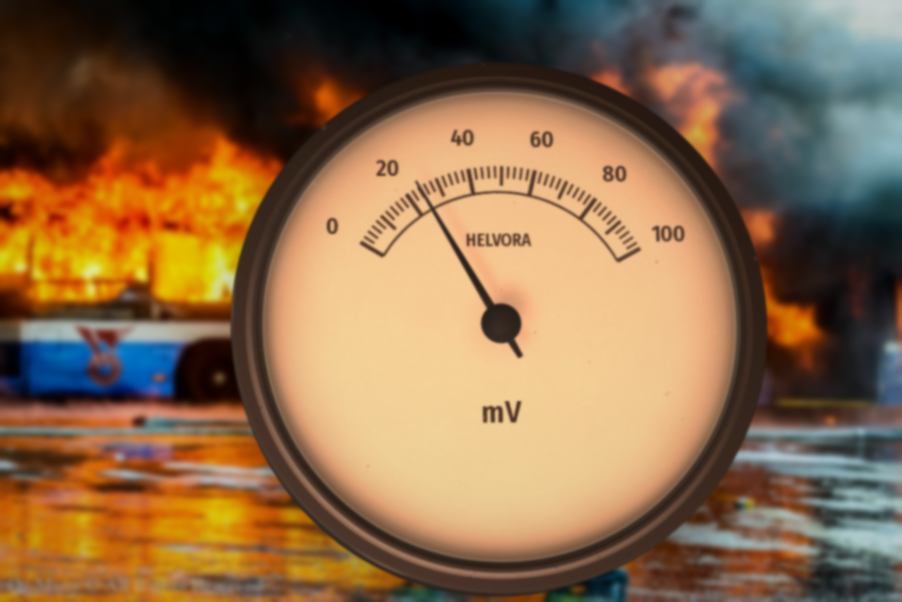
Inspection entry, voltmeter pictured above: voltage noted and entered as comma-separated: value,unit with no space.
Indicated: 24,mV
